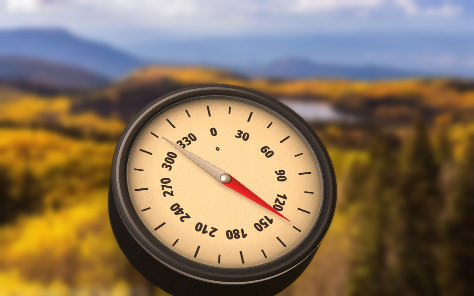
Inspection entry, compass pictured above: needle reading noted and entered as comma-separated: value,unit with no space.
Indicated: 135,°
